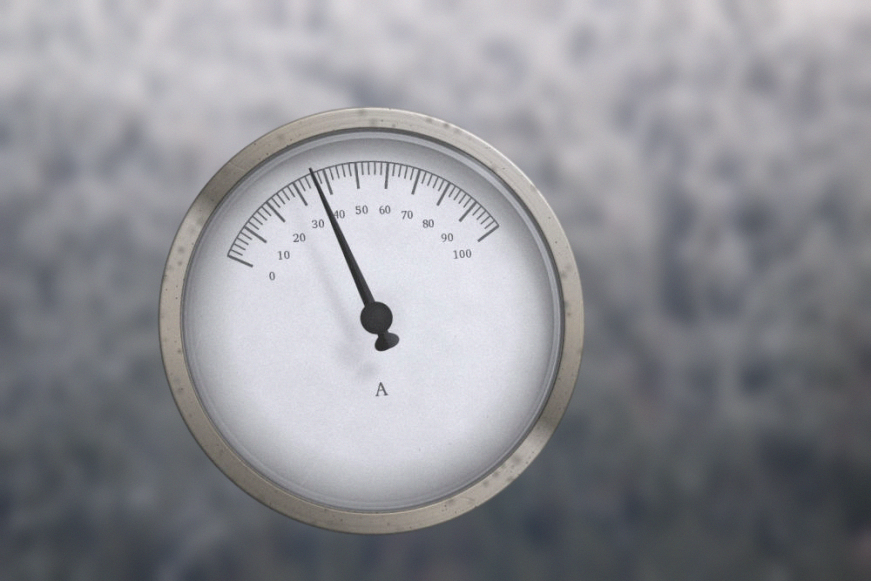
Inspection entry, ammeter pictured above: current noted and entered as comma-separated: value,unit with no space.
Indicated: 36,A
